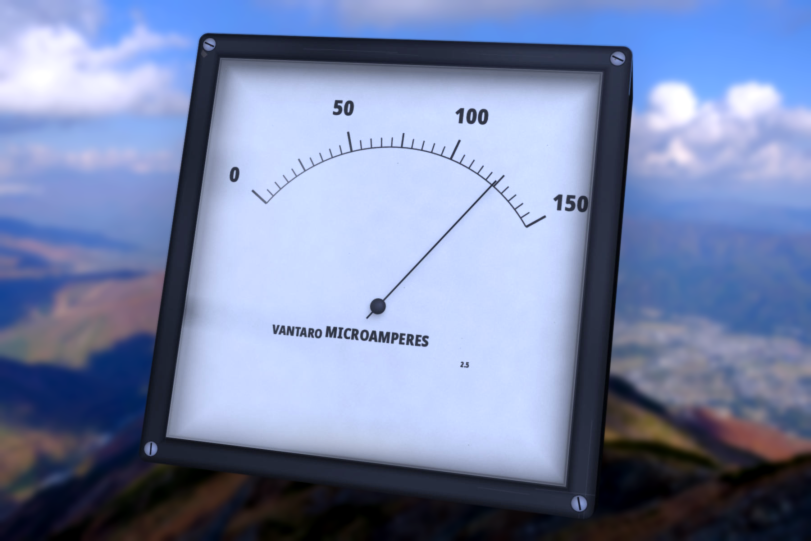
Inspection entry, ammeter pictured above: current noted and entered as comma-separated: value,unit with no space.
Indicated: 125,µA
